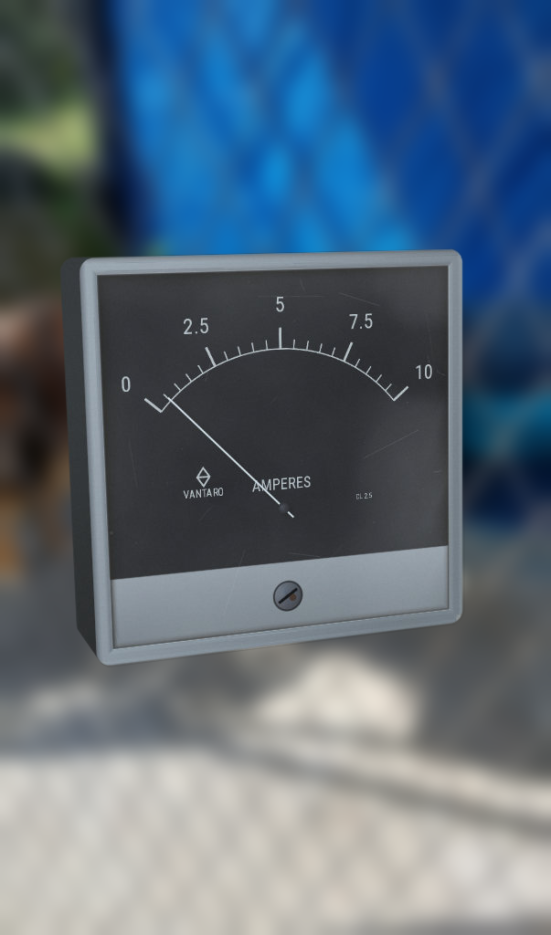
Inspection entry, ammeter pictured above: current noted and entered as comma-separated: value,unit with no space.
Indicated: 0.5,A
